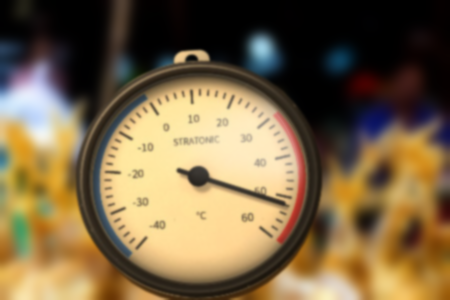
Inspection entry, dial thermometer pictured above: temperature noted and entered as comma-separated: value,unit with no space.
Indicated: 52,°C
